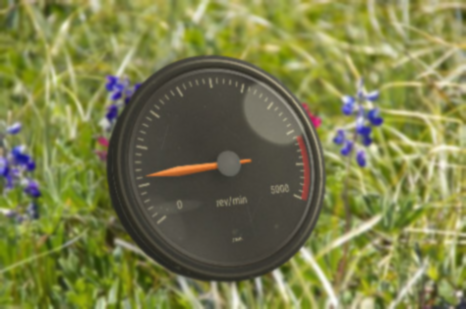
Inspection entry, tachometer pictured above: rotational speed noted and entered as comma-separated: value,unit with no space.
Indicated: 600,rpm
